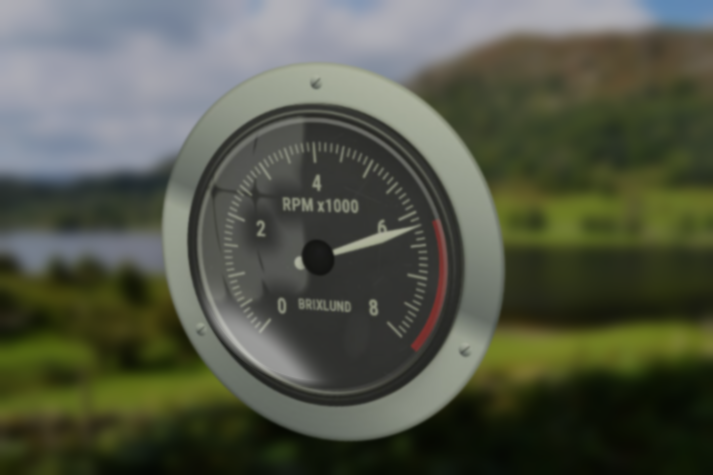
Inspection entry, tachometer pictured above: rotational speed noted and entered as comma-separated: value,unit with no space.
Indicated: 6200,rpm
